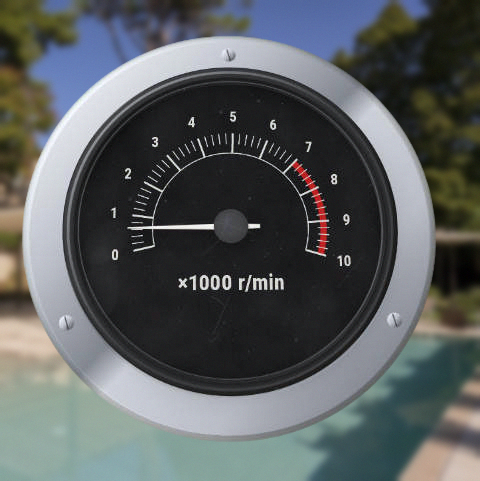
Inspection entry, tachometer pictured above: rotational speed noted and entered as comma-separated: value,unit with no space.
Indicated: 600,rpm
